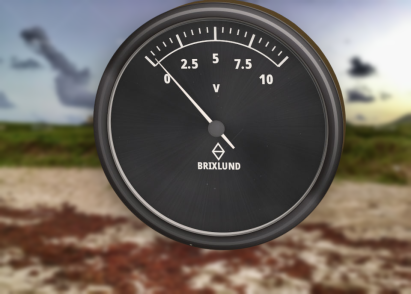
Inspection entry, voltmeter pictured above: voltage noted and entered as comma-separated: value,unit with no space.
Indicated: 0.5,V
